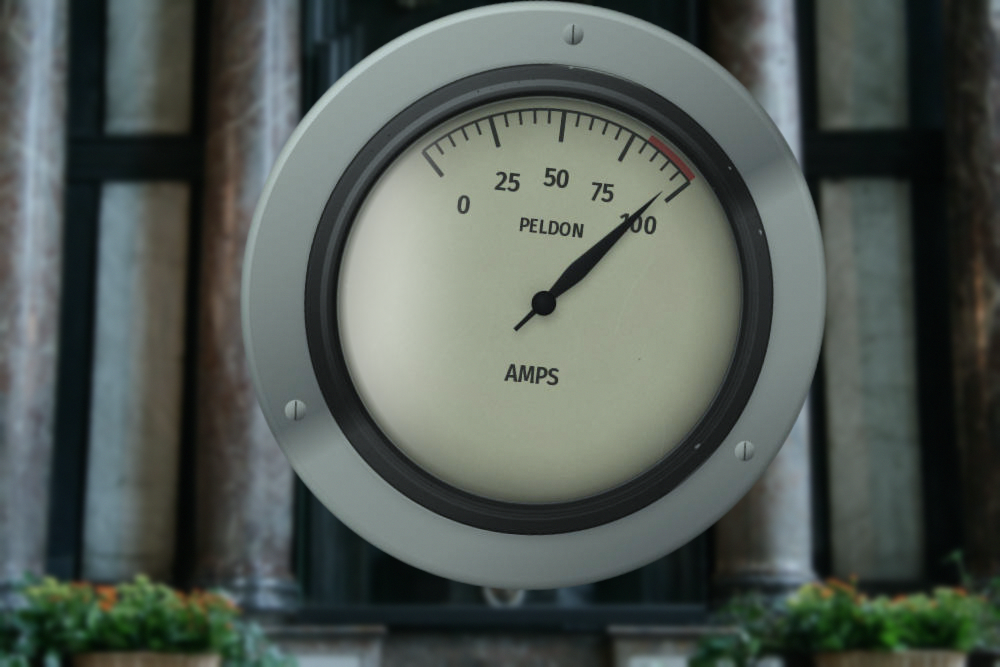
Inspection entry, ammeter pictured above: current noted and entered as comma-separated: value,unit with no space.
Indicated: 95,A
